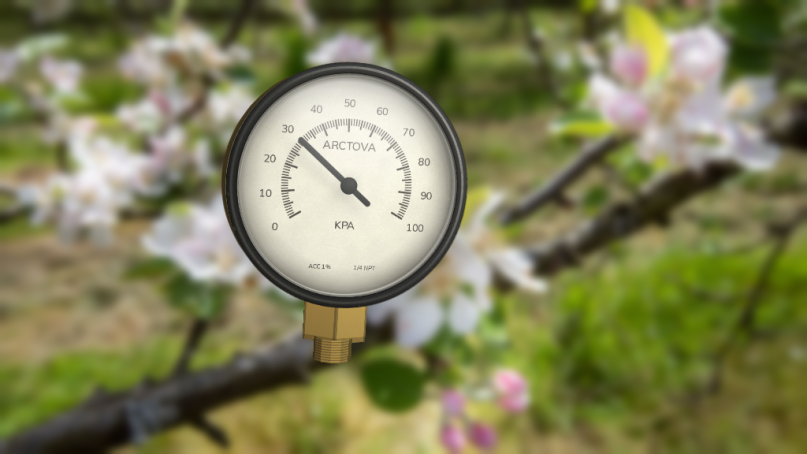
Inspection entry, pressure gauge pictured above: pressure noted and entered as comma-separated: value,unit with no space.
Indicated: 30,kPa
